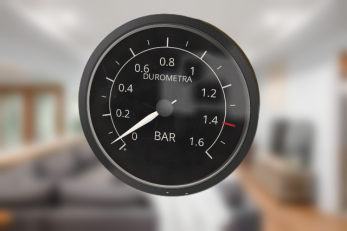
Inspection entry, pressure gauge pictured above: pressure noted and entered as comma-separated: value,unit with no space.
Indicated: 0.05,bar
